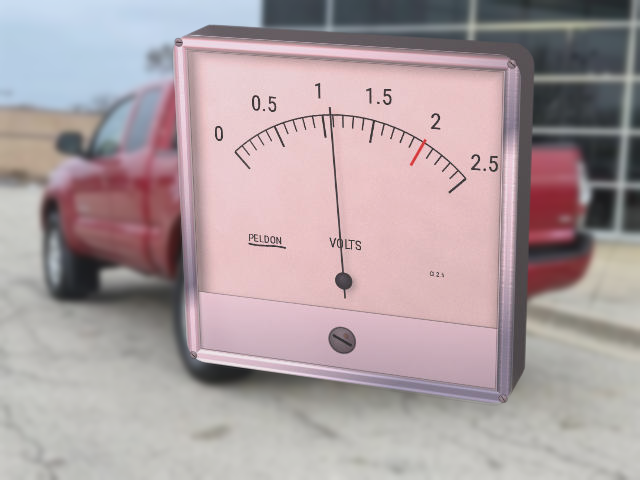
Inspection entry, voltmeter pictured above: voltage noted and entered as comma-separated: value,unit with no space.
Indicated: 1.1,V
